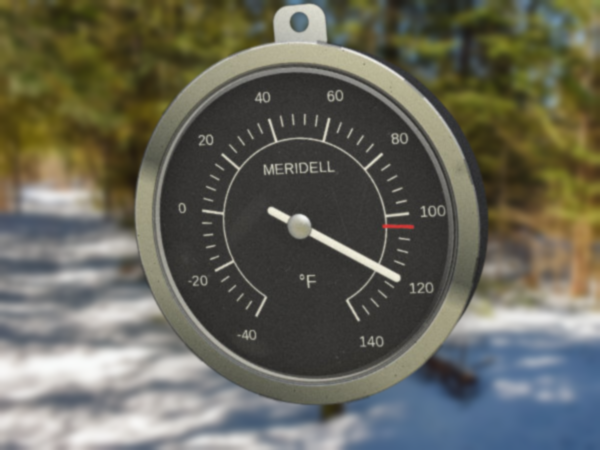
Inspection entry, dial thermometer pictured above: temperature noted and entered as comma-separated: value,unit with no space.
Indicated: 120,°F
